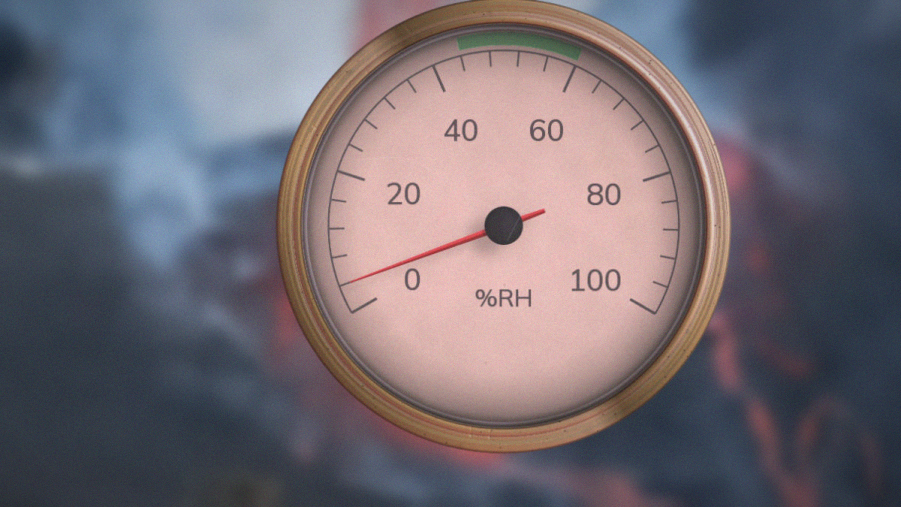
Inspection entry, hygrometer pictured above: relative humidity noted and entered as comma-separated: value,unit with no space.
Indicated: 4,%
